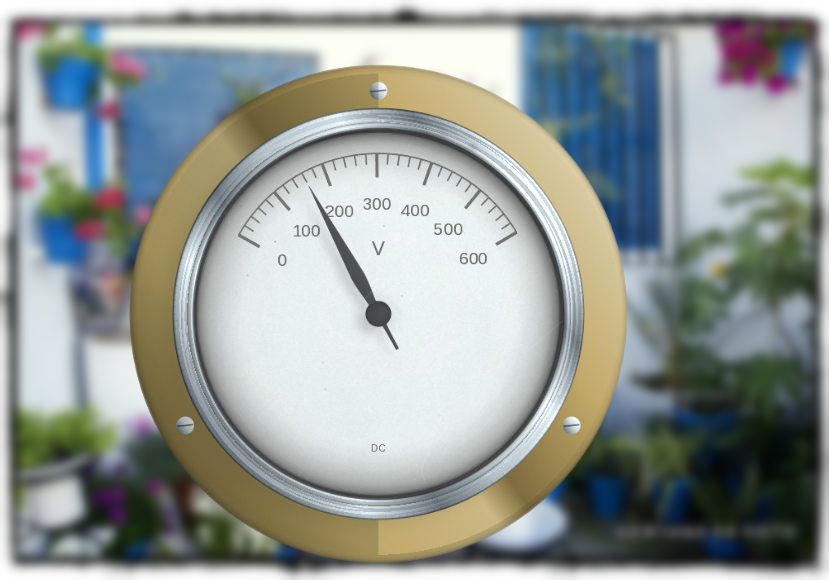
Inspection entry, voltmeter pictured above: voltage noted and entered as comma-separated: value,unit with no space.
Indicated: 160,V
